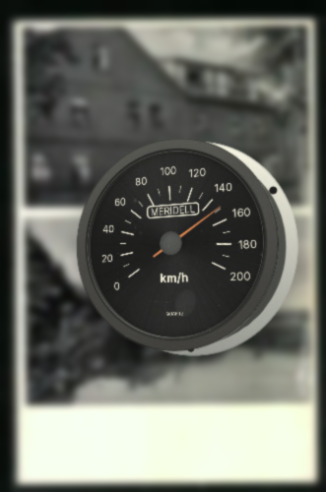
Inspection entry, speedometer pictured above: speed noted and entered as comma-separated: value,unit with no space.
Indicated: 150,km/h
